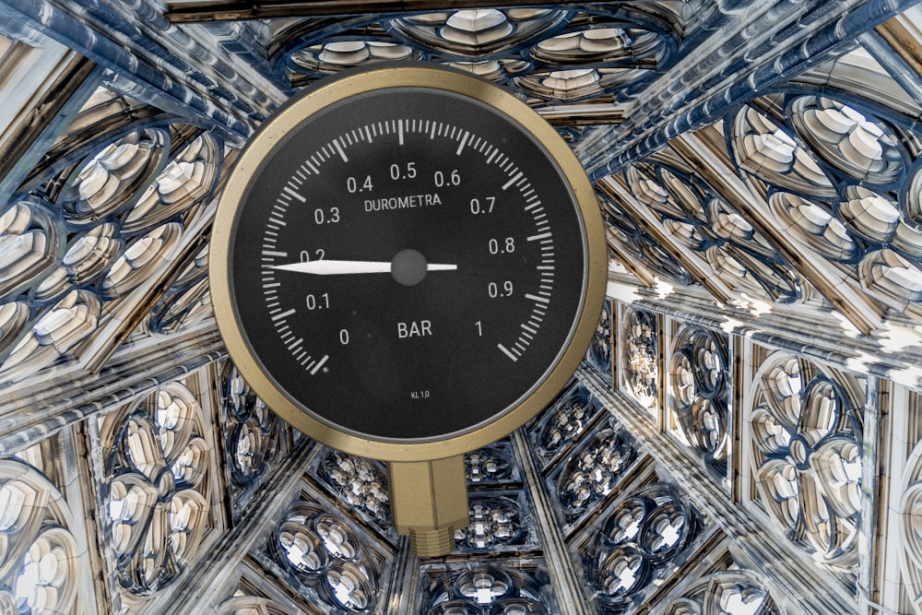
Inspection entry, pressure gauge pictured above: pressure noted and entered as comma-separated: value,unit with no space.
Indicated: 0.18,bar
